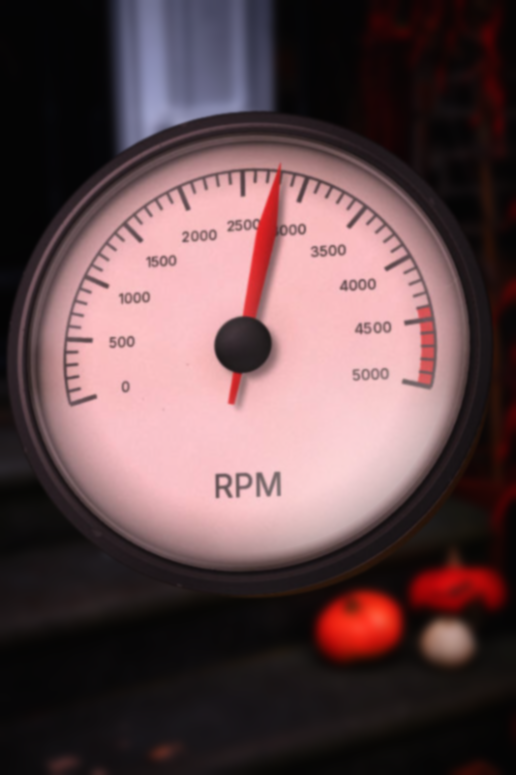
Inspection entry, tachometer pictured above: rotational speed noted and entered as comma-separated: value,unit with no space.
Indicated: 2800,rpm
